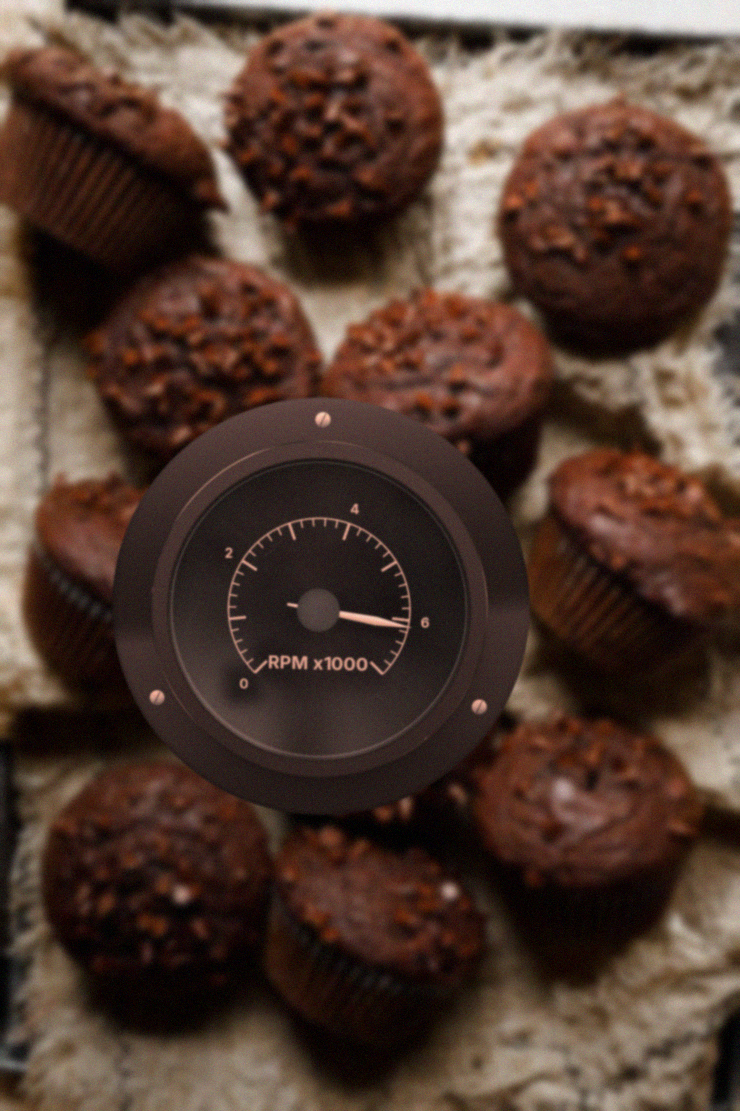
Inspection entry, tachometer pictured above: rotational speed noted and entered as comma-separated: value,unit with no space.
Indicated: 6100,rpm
